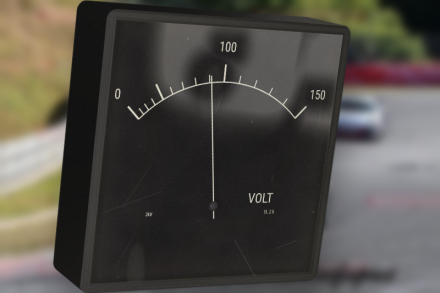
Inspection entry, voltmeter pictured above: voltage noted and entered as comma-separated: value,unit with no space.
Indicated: 90,V
